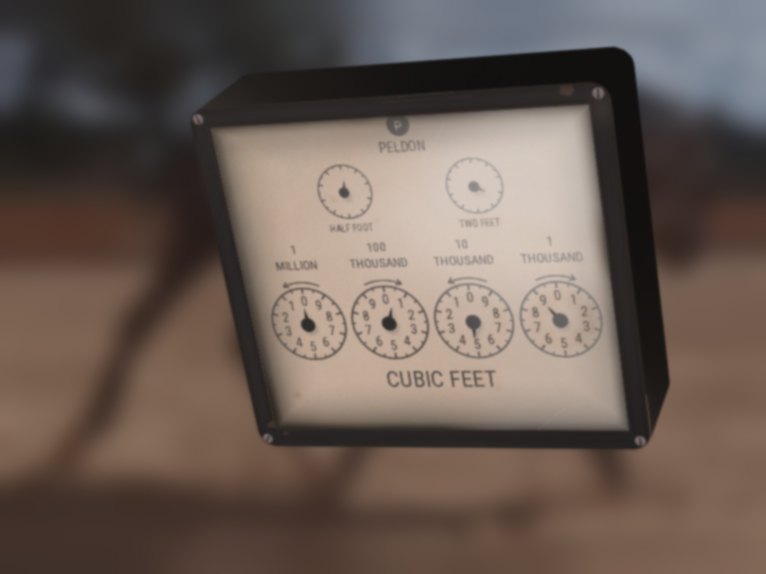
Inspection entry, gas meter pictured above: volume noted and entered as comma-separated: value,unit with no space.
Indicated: 4900,ft³
